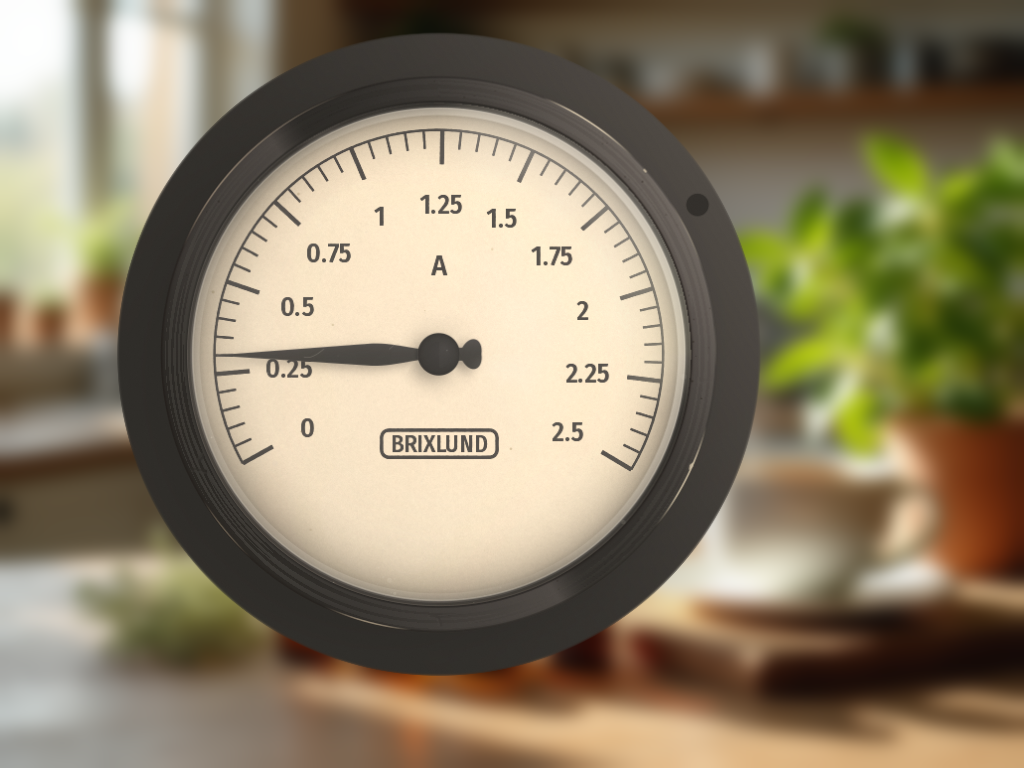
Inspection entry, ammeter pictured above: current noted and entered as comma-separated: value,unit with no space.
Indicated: 0.3,A
